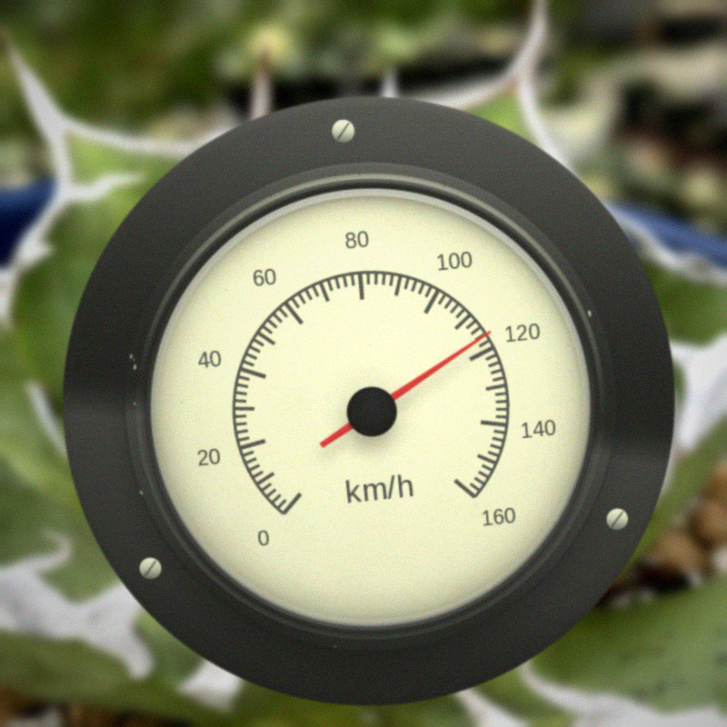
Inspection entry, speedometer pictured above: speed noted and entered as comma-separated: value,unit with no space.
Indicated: 116,km/h
